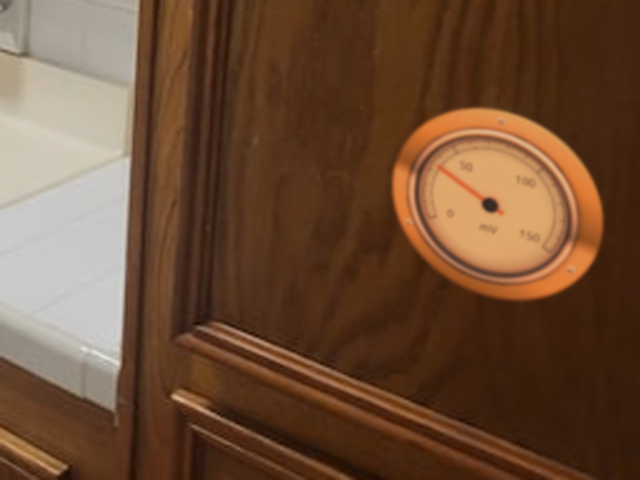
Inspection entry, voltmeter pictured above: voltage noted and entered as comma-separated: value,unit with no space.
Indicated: 35,mV
